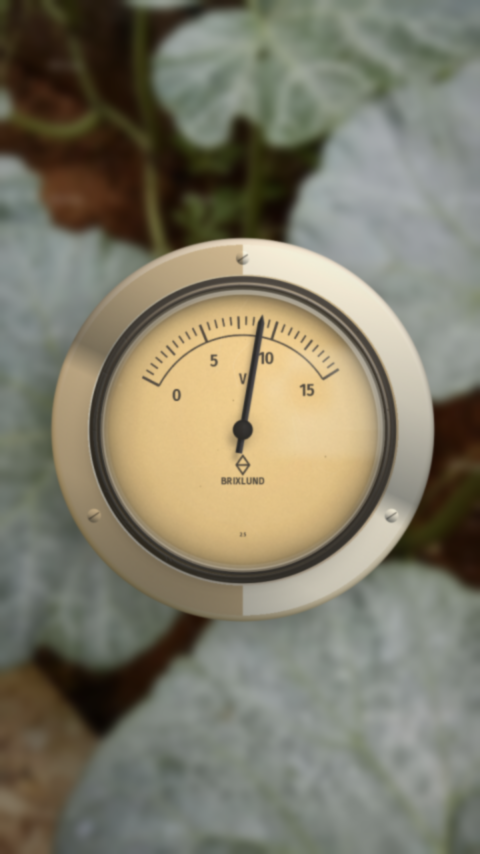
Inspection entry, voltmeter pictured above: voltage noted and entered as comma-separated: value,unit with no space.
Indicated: 9,V
